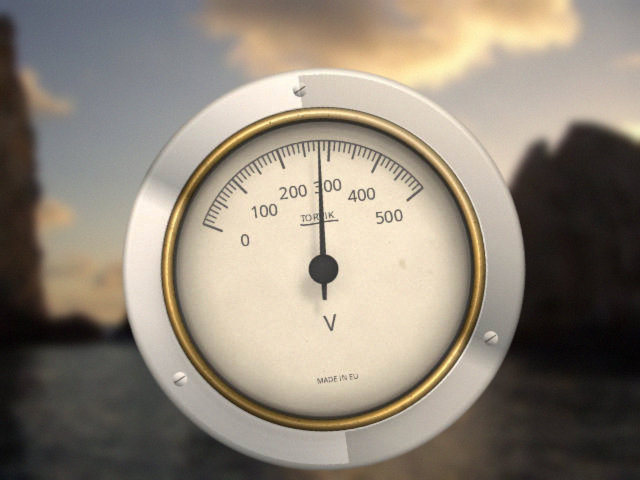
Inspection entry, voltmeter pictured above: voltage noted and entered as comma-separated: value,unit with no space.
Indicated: 280,V
